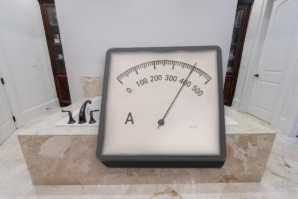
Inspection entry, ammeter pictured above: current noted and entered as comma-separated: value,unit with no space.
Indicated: 400,A
